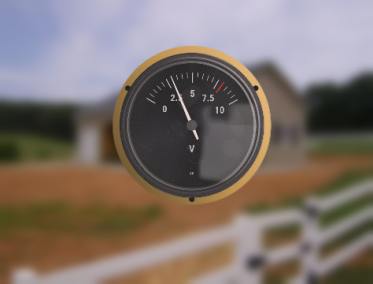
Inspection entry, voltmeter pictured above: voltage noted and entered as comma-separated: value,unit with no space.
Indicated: 3,V
